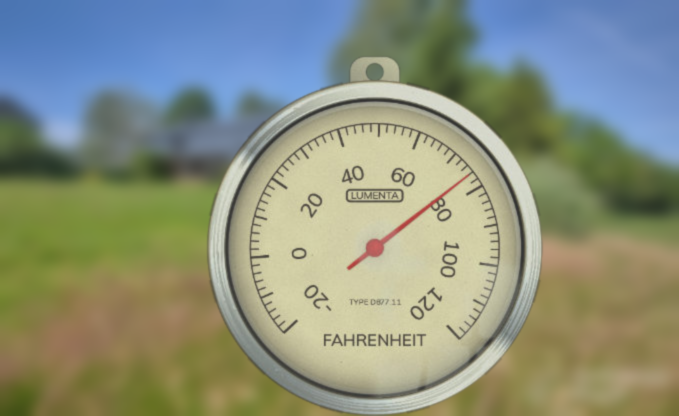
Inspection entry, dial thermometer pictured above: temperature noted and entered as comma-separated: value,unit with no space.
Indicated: 76,°F
